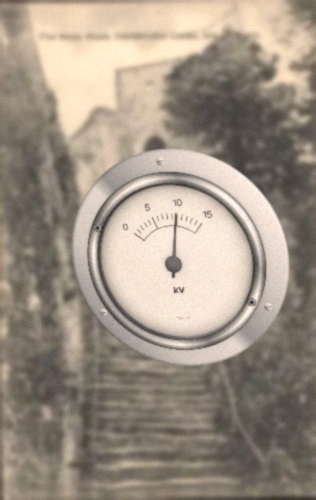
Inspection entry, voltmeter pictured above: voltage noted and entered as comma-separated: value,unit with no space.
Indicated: 10,kV
